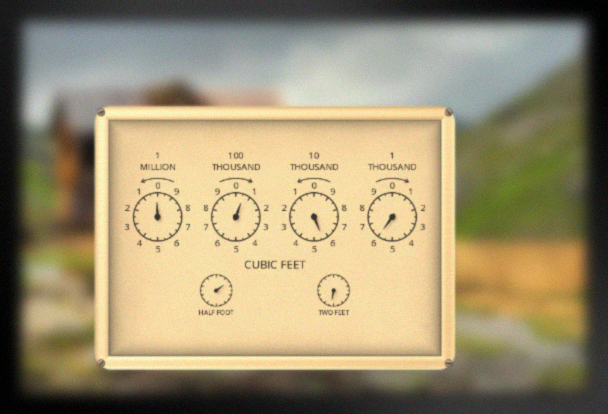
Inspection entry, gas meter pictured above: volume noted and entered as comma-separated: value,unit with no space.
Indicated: 5600,ft³
